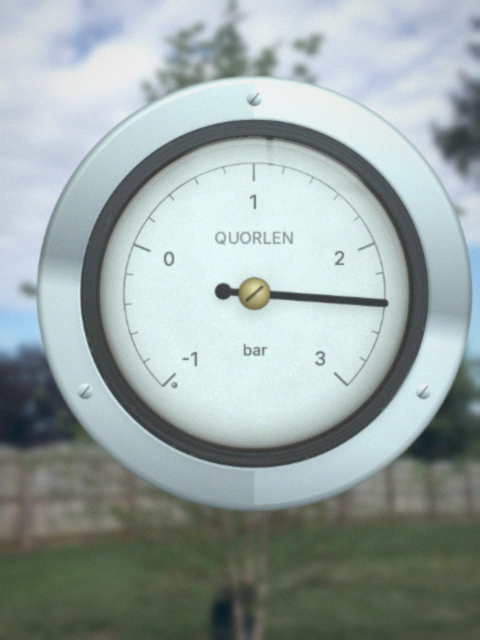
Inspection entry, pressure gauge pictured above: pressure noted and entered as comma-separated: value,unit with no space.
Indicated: 2.4,bar
